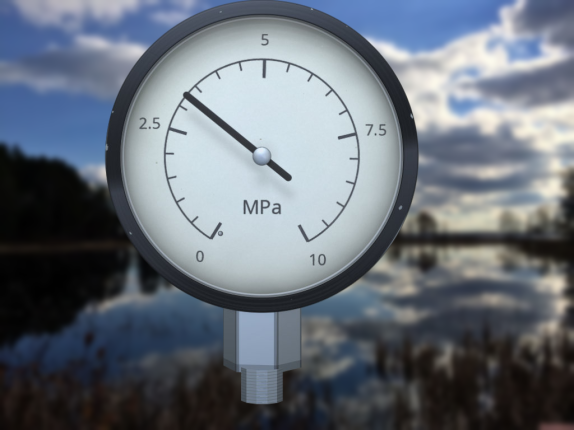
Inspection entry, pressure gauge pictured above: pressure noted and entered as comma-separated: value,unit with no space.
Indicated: 3.25,MPa
